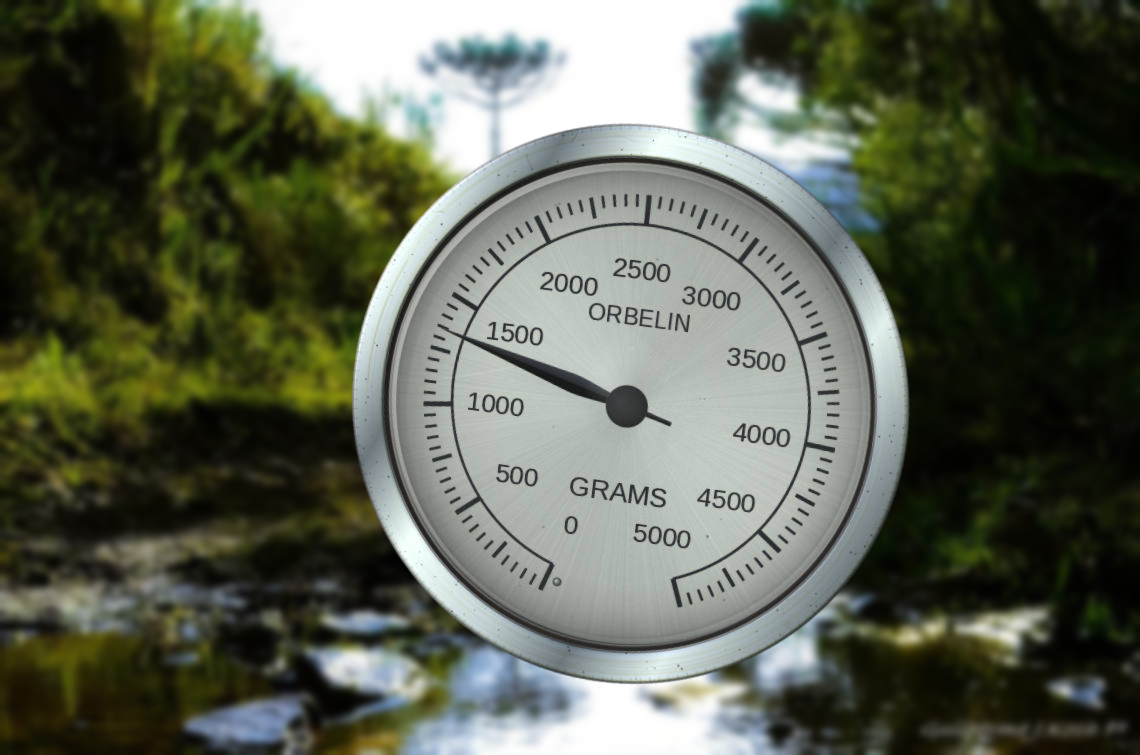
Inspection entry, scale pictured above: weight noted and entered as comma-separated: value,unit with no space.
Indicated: 1350,g
